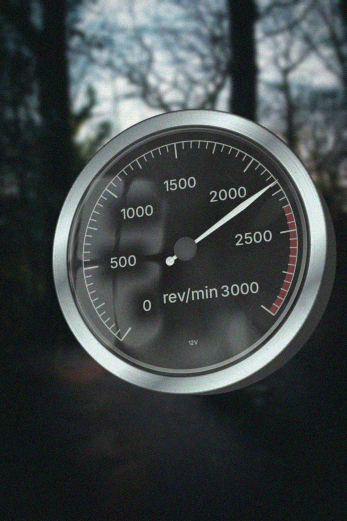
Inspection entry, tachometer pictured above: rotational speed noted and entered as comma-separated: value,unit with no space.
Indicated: 2200,rpm
